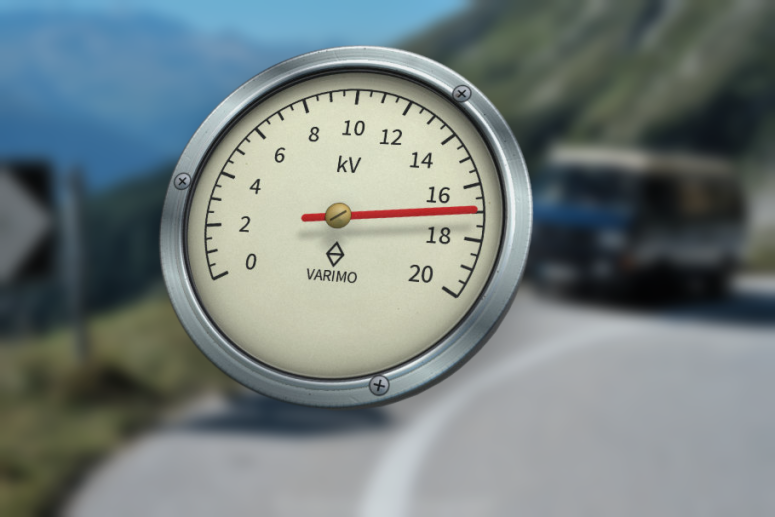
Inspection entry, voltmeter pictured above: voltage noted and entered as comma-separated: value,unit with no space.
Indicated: 17,kV
